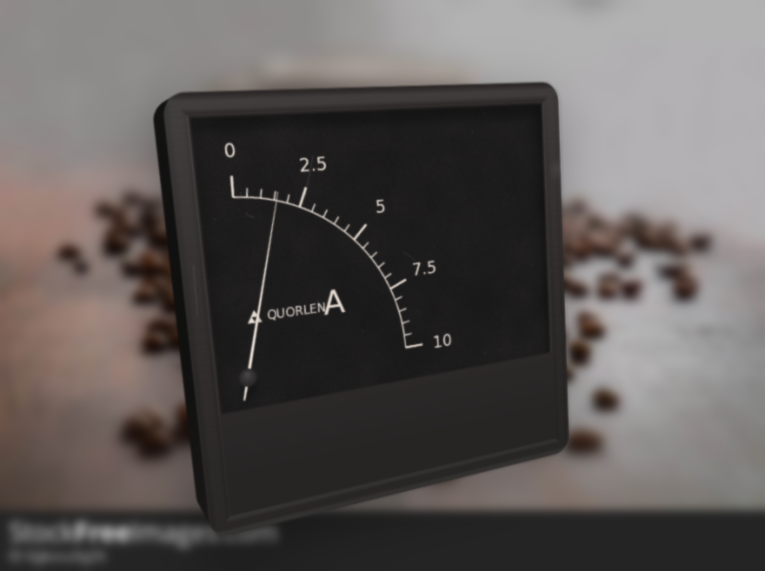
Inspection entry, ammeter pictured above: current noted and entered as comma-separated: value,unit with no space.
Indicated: 1.5,A
